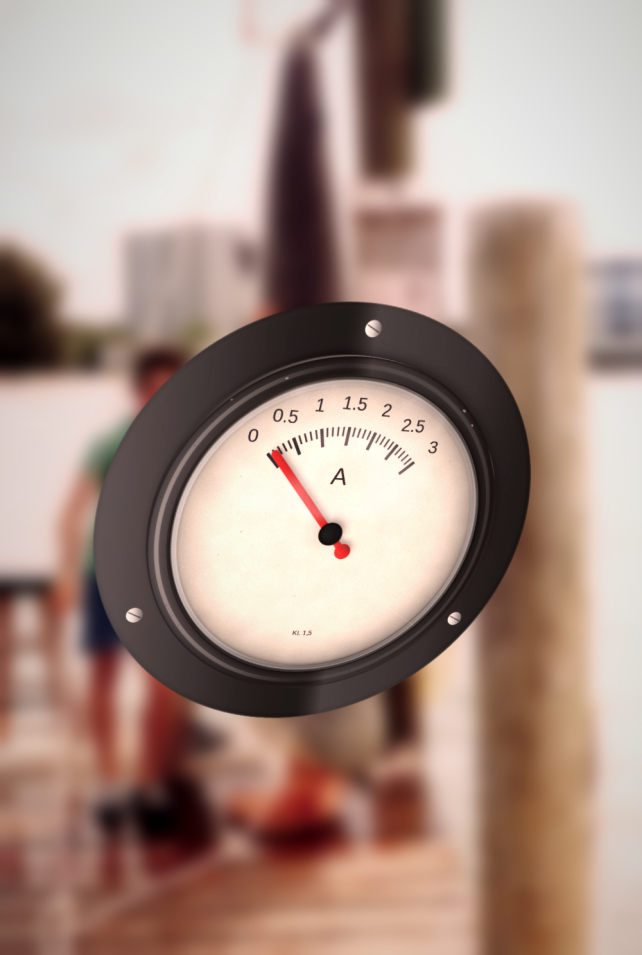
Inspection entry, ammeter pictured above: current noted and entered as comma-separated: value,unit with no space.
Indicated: 0.1,A
